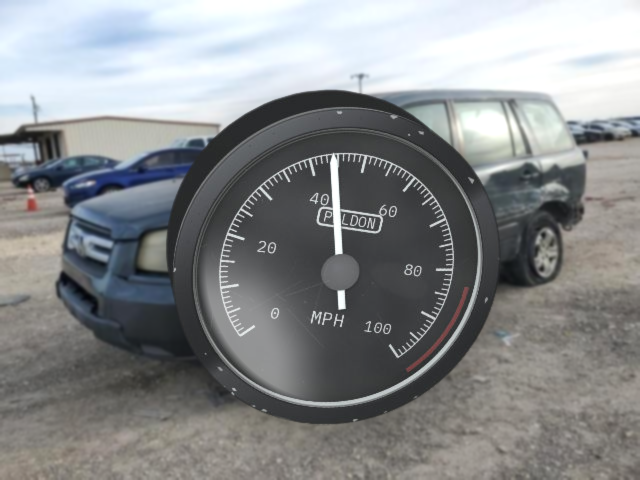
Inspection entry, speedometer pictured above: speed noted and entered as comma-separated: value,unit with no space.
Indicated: 44,mph
